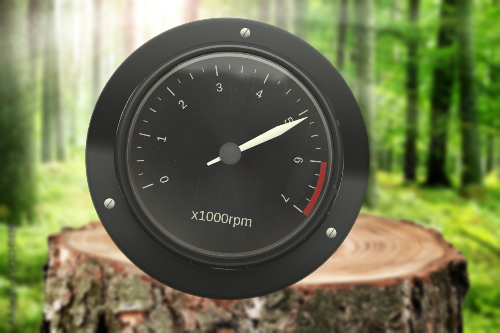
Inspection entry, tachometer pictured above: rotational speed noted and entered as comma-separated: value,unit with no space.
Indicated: 5125,rpm
